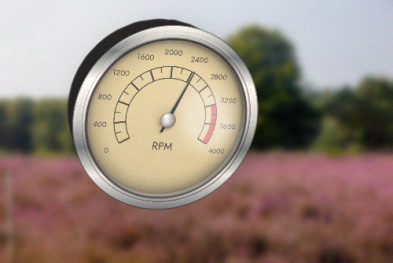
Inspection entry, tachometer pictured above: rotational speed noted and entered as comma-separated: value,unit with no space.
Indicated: 2400,rpm
